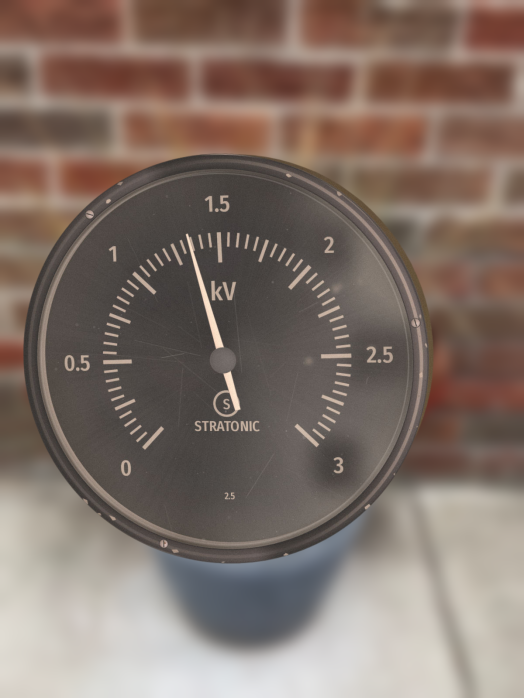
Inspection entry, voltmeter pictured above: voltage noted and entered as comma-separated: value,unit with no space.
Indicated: 1.35,kV
